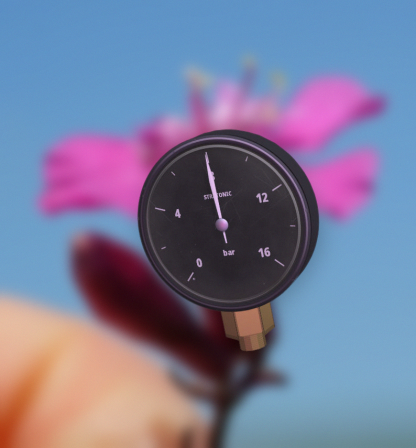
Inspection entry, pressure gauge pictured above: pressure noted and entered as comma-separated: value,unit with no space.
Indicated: 8,bar
